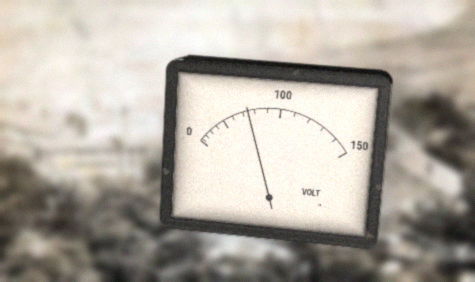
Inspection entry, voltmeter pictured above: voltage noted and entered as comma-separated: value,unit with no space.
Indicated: 75,V
